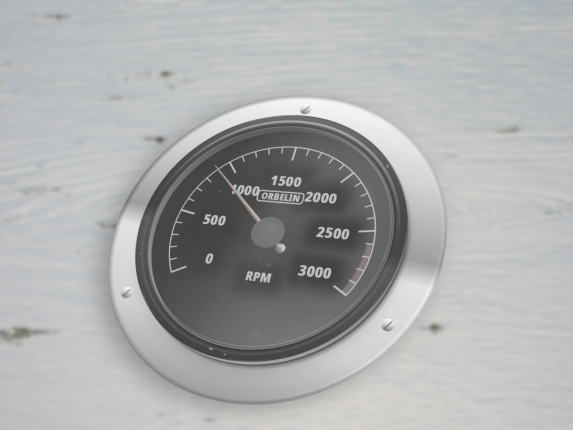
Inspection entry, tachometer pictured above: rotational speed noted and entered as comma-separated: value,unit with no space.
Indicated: 900,rpm
